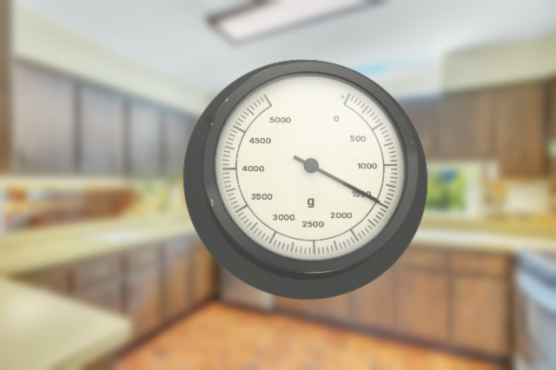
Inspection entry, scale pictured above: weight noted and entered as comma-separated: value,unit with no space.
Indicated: 1500,g
